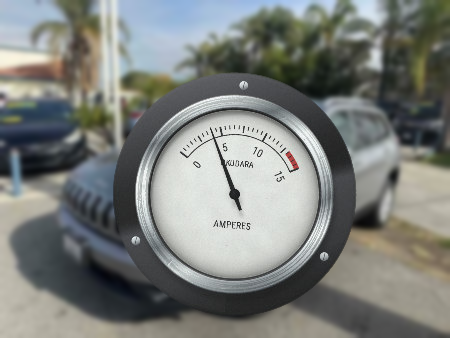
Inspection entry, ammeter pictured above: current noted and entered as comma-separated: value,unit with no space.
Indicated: 4,A
